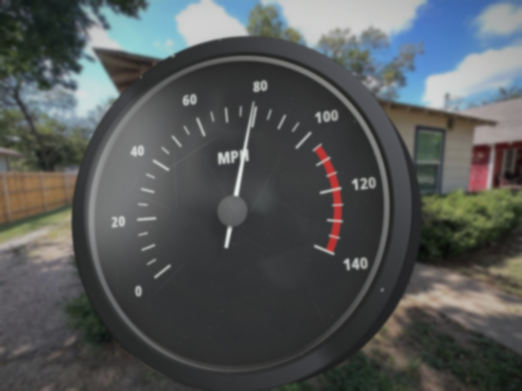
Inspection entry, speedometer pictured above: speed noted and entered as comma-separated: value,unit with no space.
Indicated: 80,mph
